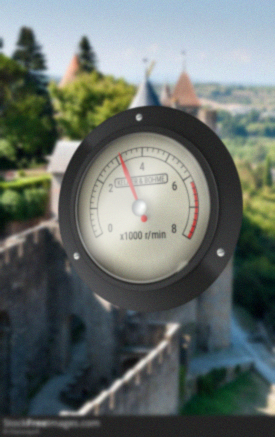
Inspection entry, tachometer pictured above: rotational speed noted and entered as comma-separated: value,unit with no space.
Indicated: 3200,rpm
